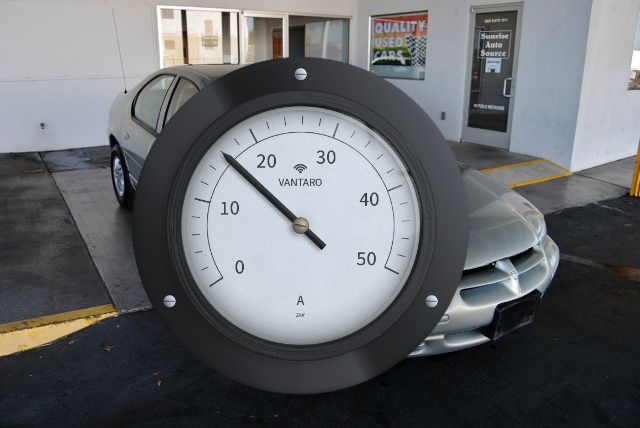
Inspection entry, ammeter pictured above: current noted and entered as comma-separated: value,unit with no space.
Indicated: 16,A
